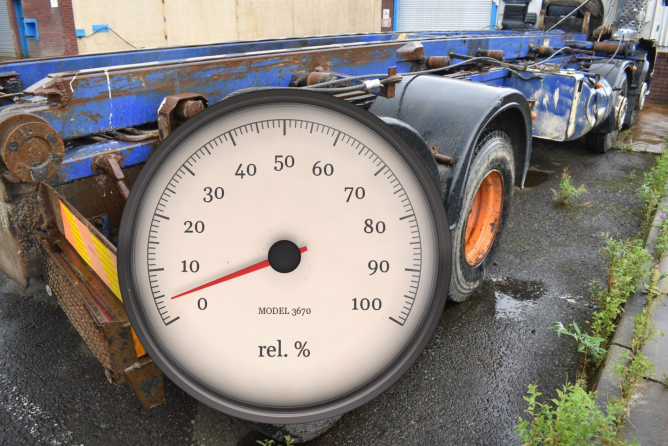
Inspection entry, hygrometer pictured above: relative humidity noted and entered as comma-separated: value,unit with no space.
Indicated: 4,%
